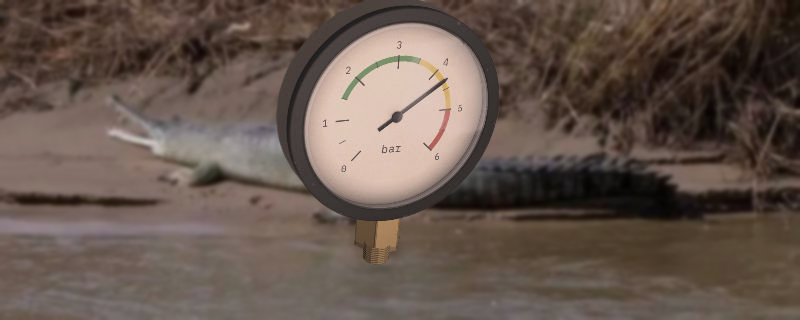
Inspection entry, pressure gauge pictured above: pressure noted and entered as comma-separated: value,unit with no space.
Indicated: 4.25,bar
